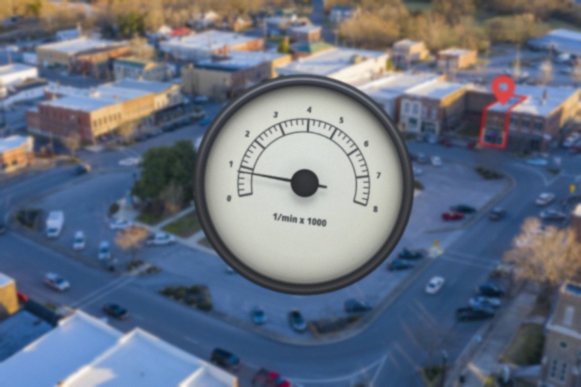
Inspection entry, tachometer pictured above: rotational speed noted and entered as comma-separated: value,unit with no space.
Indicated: 800,rpm
